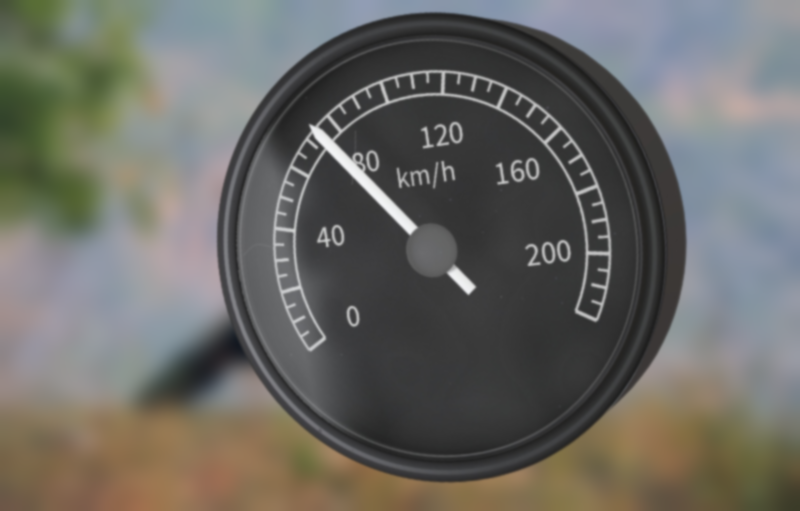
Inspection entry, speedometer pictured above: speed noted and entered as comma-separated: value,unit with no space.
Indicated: 75,km/h
